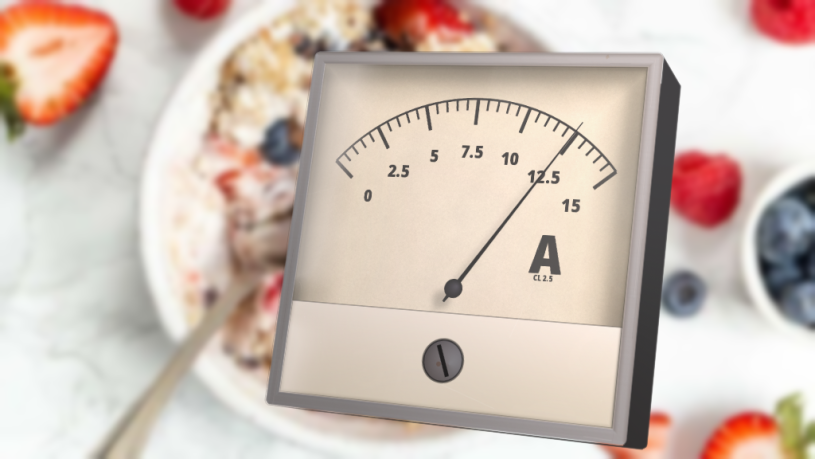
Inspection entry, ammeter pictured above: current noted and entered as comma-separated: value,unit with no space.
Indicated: 12.5,A
